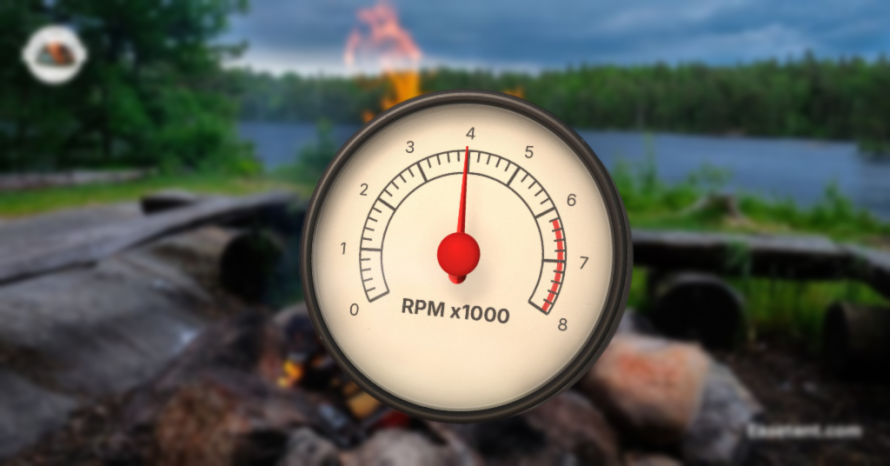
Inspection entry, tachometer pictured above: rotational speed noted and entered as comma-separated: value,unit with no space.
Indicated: 4000,rpm
